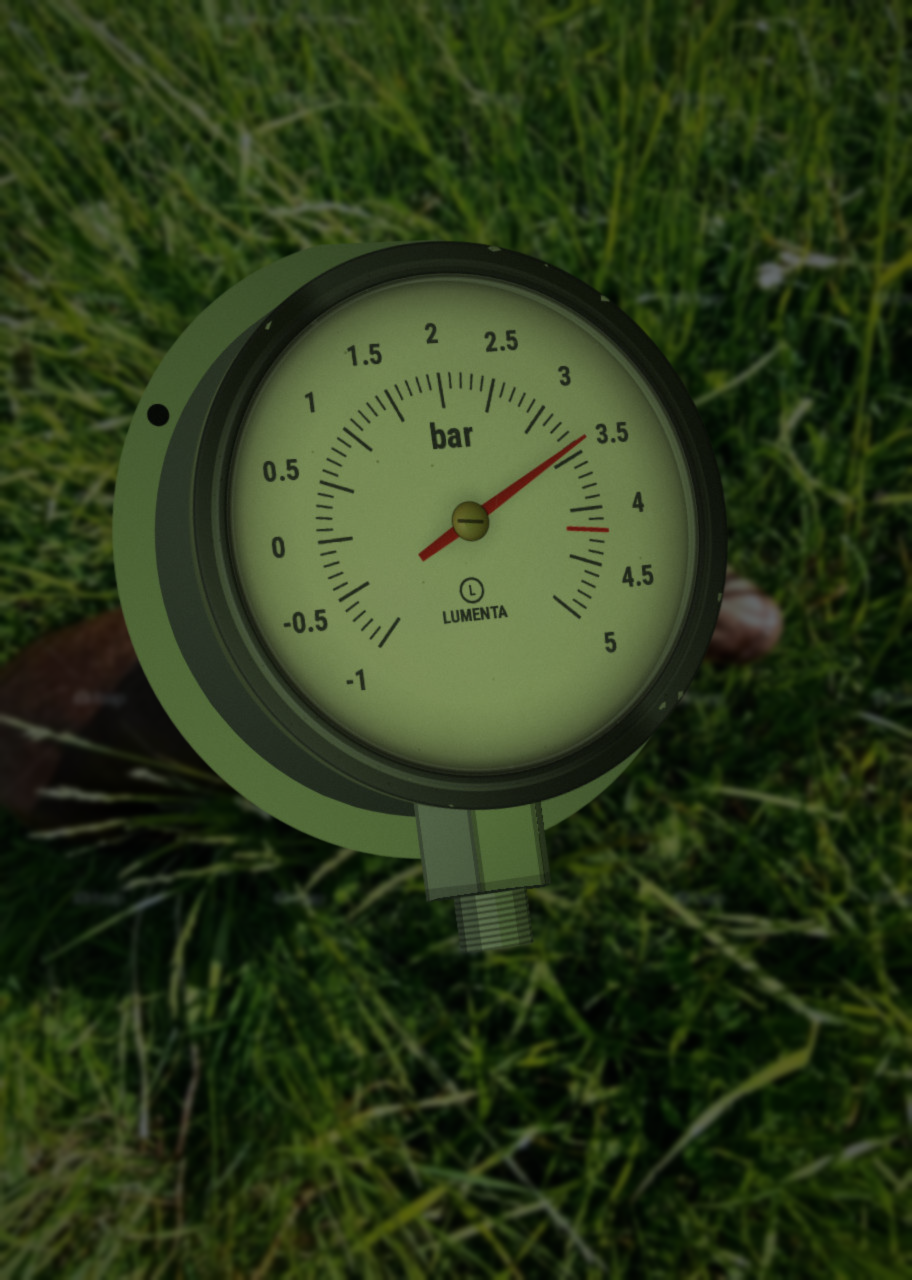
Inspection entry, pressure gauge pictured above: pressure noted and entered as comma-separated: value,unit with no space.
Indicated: 3.4,bar
